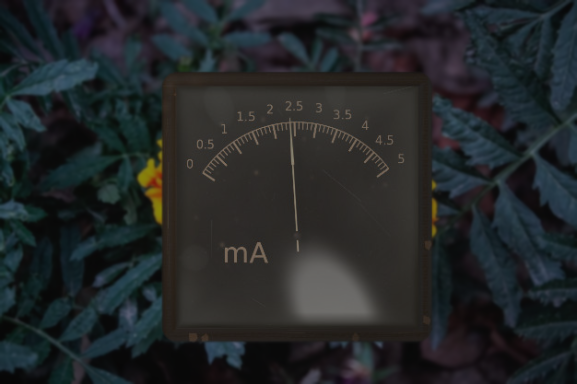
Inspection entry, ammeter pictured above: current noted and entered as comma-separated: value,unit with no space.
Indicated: 2.4,mA
